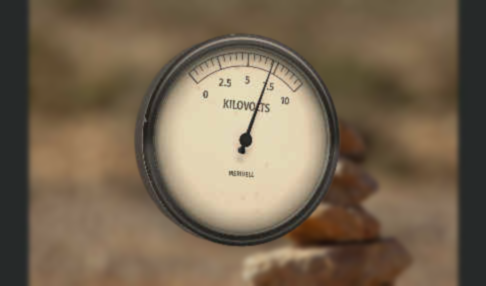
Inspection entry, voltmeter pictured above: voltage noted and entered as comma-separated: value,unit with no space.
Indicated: 7,kV
